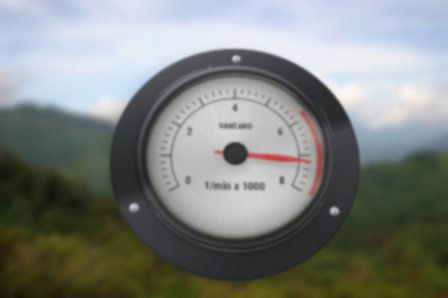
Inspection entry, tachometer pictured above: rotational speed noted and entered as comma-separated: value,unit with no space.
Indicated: 7200,rpm
